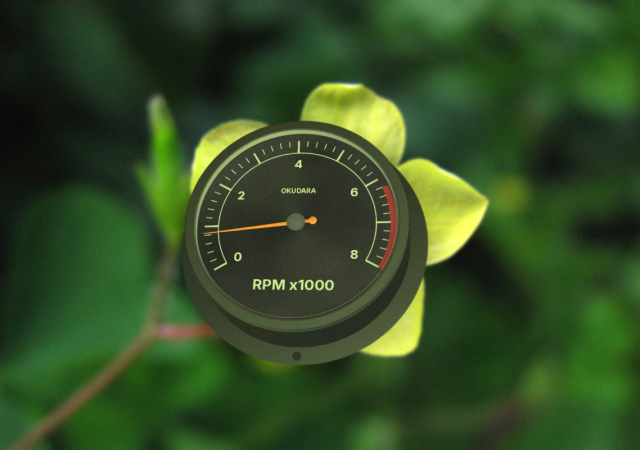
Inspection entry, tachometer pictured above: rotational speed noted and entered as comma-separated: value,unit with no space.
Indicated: 800,rpm
